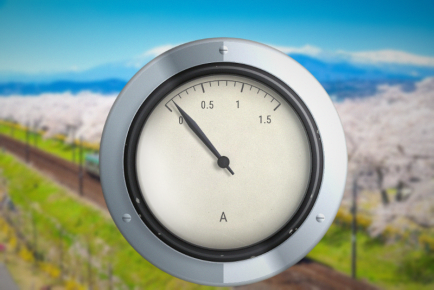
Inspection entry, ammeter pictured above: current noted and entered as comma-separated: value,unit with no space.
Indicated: 0.1,A
